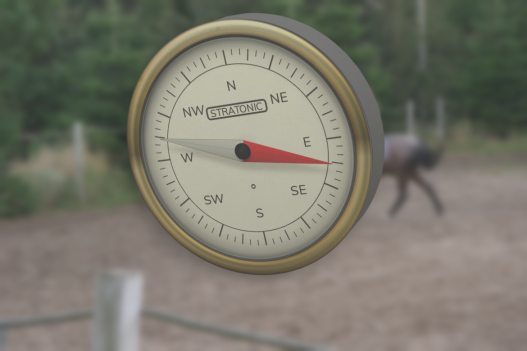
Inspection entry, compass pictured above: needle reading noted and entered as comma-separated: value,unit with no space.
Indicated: 105,°
